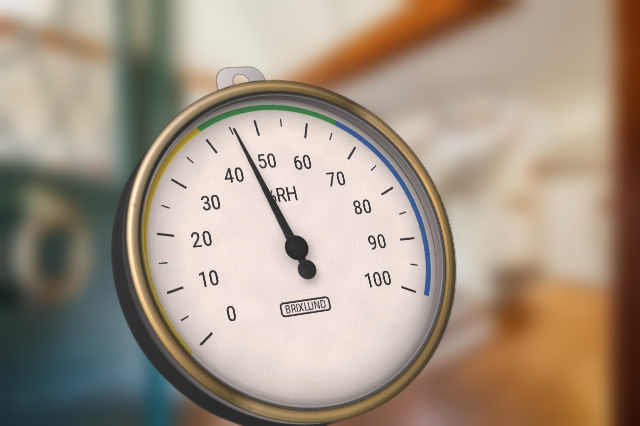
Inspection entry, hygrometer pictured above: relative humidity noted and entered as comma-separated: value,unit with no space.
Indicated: 45,%
